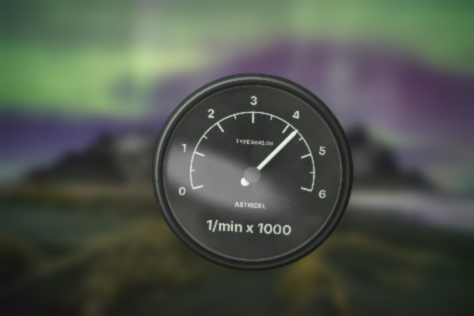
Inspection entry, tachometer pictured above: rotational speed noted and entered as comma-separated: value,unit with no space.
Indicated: 4250,rpm
